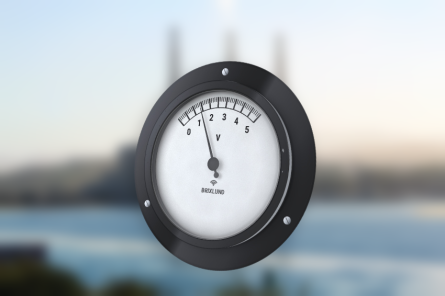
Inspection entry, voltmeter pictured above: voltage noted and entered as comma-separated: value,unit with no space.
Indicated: 1.5,V
